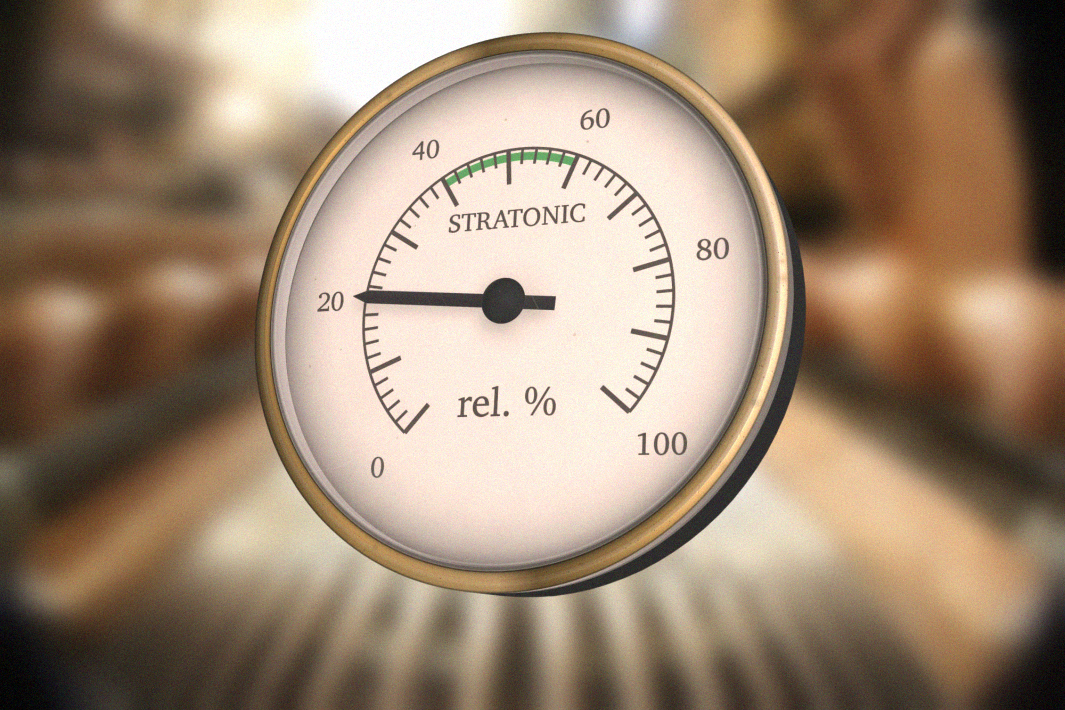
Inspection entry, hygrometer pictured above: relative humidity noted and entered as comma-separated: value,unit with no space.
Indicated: 20,%
